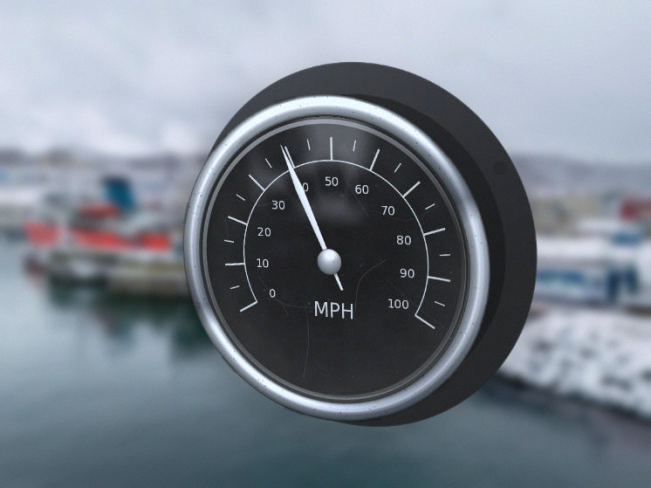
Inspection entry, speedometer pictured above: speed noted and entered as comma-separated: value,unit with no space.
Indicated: 40,mph
